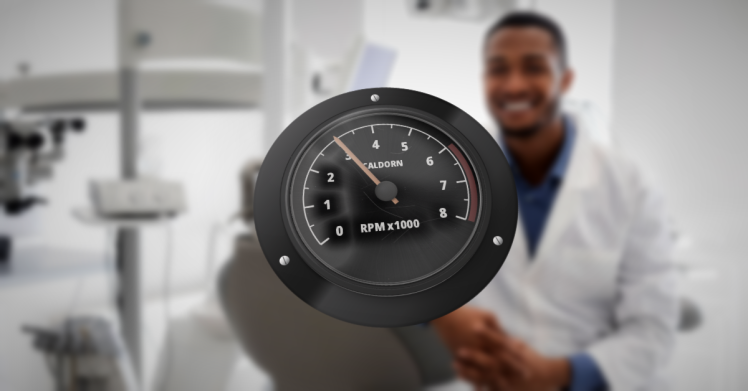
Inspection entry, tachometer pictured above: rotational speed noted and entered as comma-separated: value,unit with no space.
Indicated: 3000,rpm
